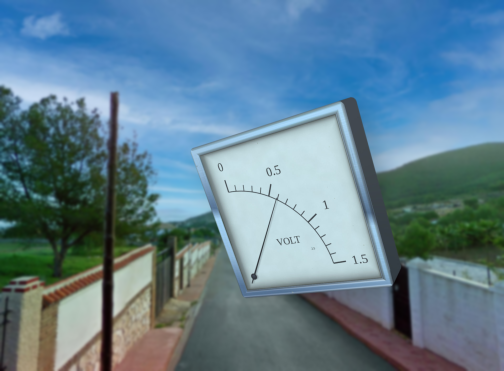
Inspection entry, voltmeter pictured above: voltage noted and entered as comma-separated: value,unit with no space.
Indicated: 0.6,V
